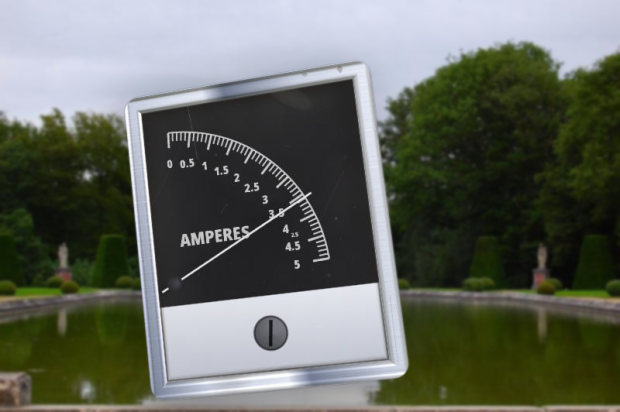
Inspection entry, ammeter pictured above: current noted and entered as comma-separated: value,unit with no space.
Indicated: 3.6,A
